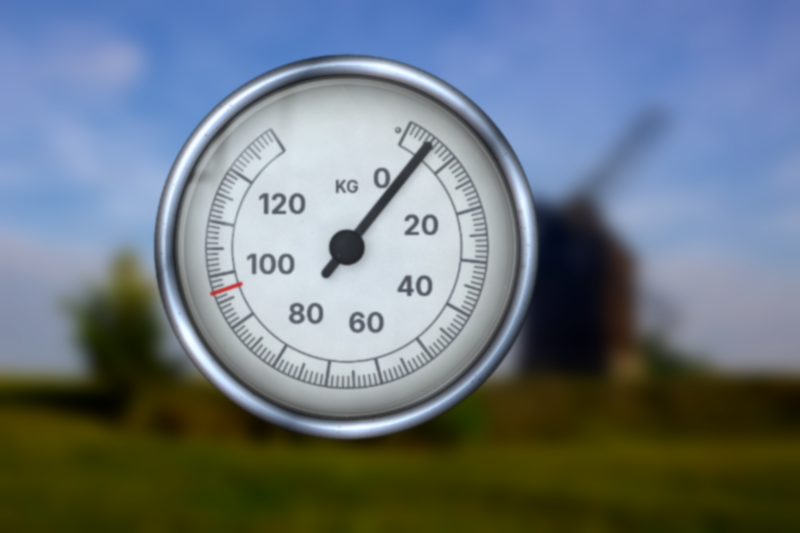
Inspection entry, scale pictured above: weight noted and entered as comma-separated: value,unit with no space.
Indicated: 5,kg
